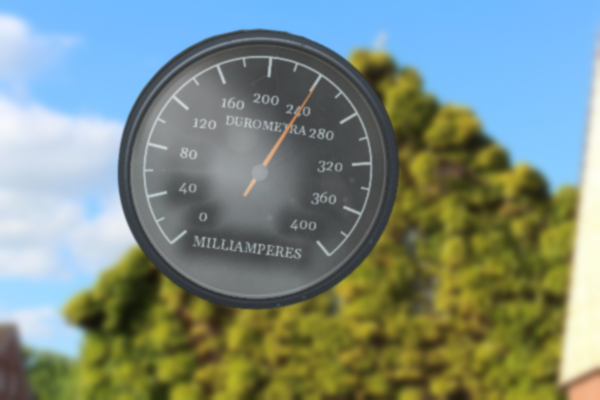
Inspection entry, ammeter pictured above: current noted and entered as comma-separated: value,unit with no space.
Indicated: 240,mA
